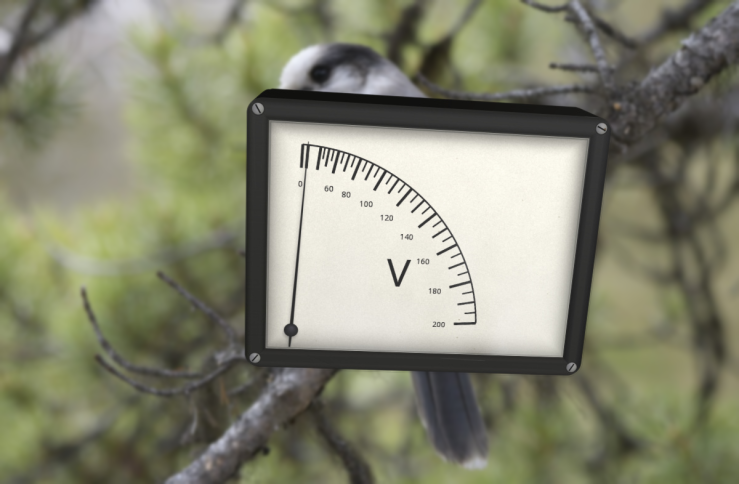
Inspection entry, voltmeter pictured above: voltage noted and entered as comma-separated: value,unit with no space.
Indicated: 20,V
